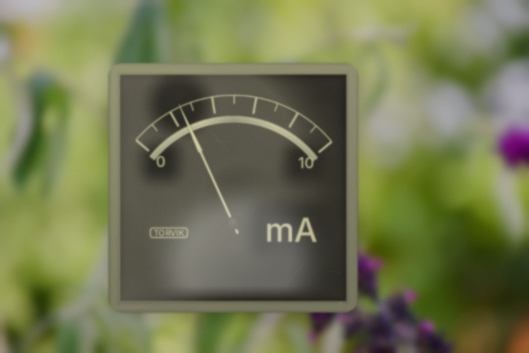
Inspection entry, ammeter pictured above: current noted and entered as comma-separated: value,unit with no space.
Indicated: 2.5,mA
